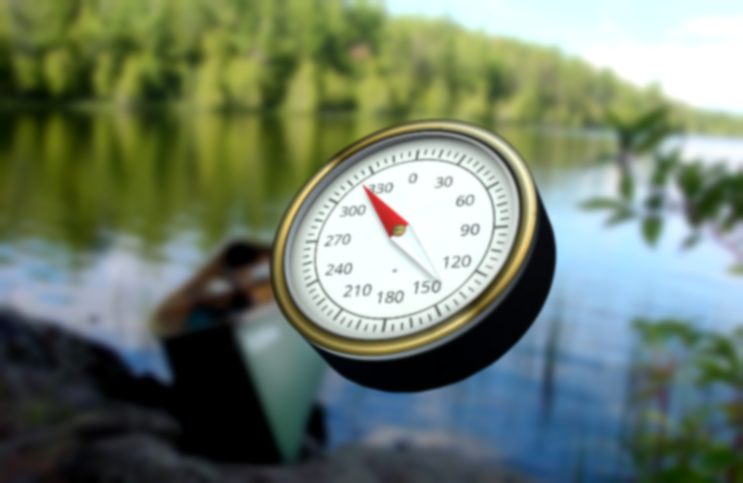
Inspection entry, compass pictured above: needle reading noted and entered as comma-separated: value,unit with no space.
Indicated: 320,°
